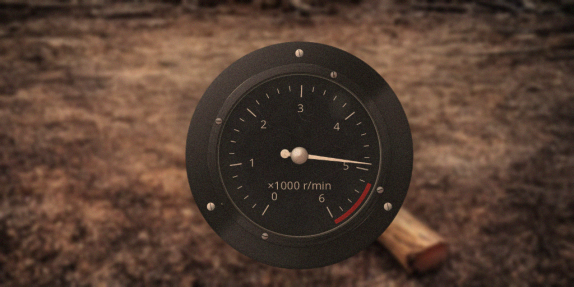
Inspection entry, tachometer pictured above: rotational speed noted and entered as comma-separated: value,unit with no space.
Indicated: 4900,rpm
